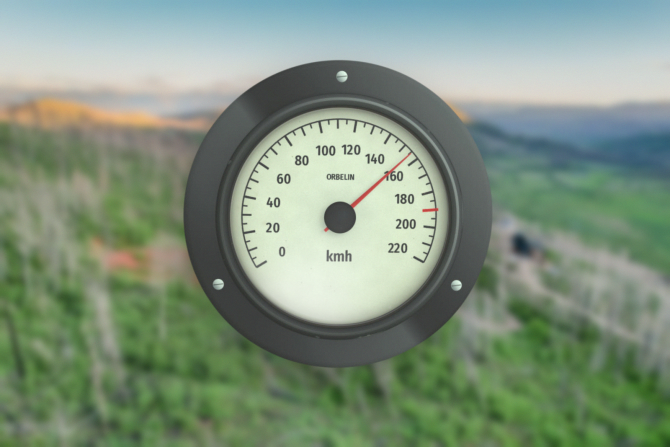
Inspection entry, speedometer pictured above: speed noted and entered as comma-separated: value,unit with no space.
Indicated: 155,km/h
